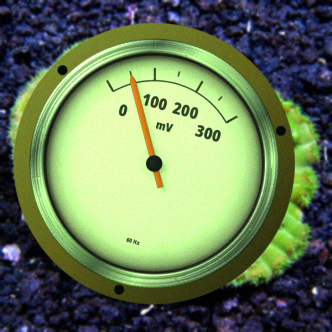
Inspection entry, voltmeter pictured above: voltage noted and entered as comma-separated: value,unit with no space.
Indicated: 50,mV
